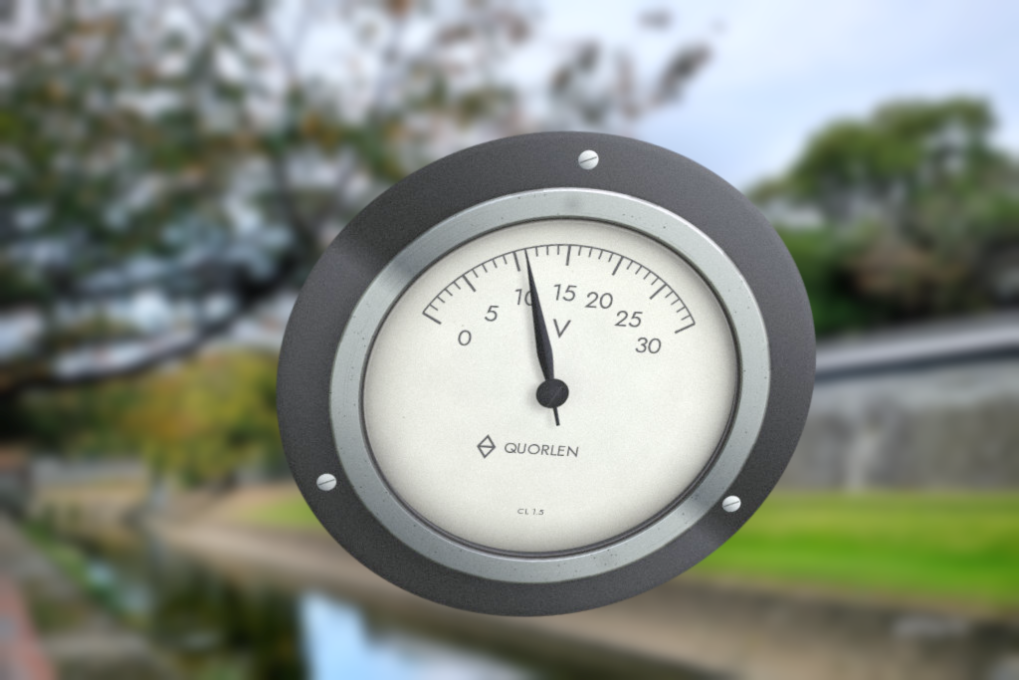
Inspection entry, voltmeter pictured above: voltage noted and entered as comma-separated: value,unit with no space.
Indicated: 11,V
